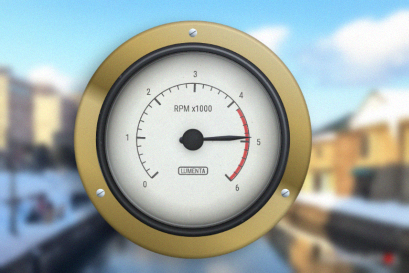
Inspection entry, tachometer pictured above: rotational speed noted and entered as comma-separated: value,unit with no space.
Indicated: 4900,rpm
